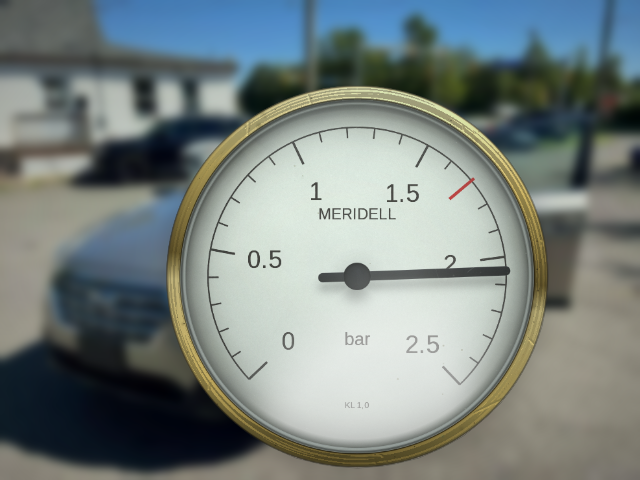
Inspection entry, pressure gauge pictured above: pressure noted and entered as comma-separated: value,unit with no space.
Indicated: 2.05,bar
